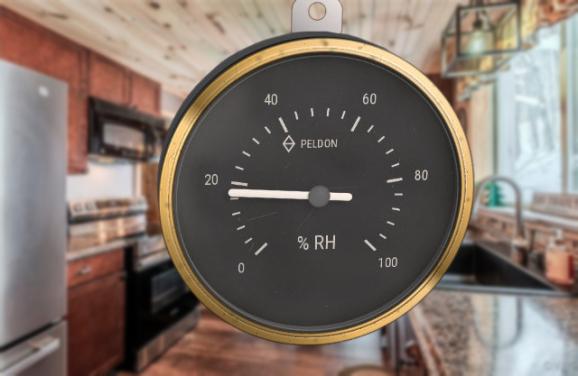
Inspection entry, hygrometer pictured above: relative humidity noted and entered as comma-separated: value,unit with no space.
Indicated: 18,%
